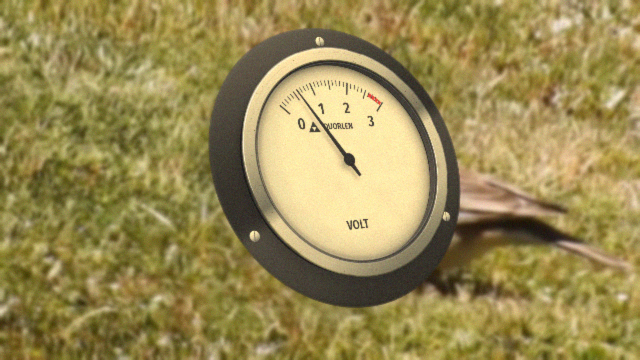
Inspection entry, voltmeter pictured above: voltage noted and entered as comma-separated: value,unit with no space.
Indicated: 0.5,V
